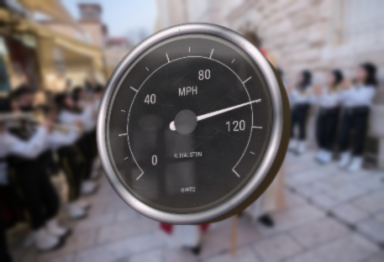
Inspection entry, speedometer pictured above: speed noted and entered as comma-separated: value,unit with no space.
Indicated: 110,mph
